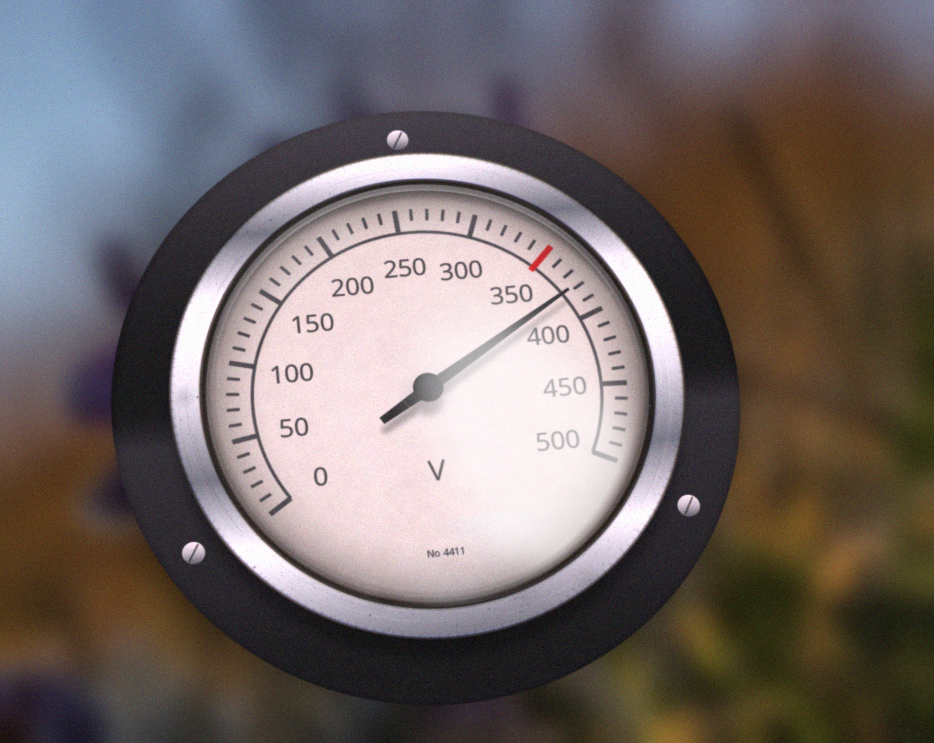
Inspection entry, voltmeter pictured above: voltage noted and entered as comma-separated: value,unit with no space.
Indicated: 380,V
